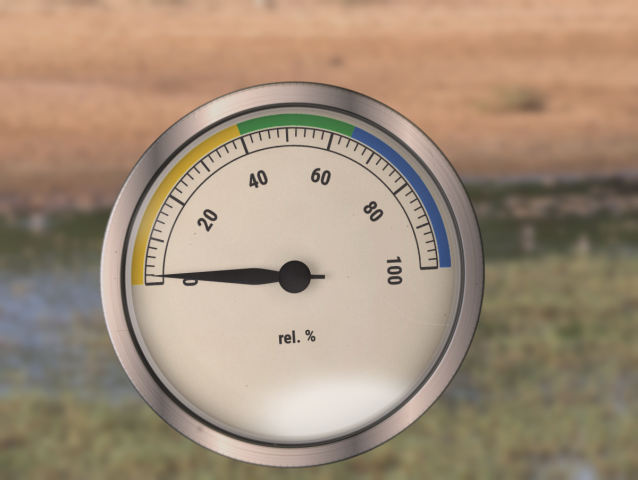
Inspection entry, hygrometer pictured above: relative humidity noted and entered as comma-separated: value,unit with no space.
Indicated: 2,%
